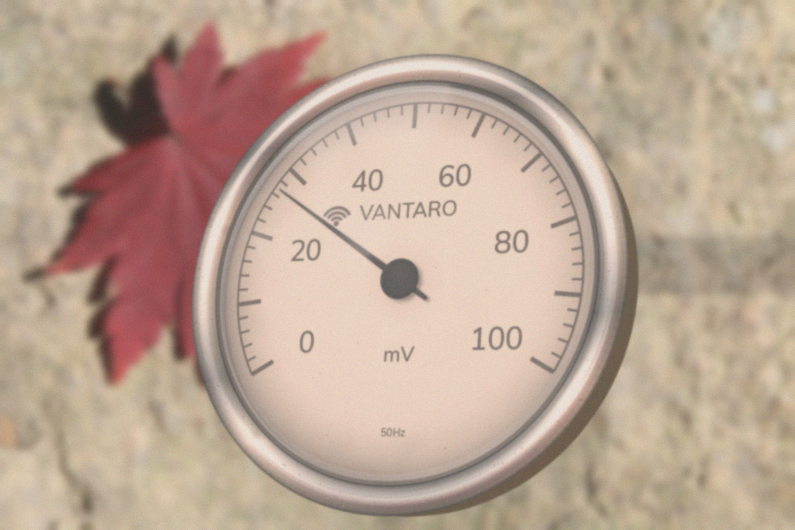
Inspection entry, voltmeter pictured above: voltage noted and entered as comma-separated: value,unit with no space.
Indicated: 27,mV
